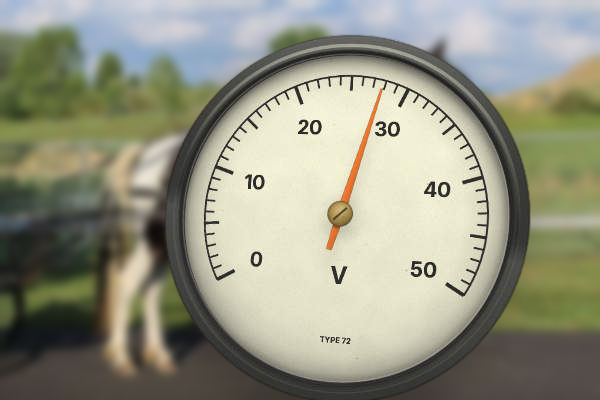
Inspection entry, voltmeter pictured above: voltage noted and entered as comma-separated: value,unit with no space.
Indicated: 28,V
